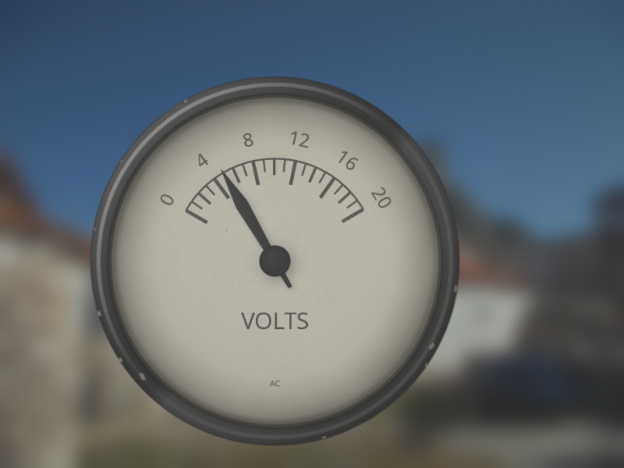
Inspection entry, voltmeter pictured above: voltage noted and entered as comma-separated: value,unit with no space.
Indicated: 5,V
